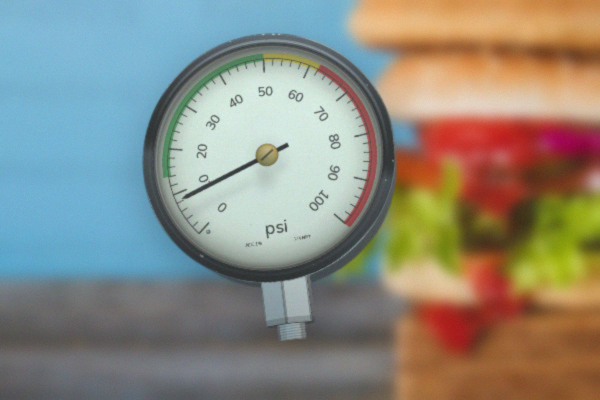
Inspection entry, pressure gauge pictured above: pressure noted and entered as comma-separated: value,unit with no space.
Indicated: 8,psi
